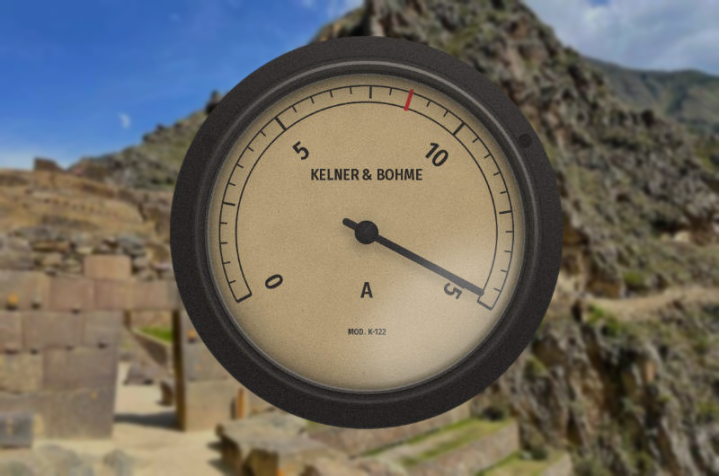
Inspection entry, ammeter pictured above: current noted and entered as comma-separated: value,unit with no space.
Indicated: 14.75,A
